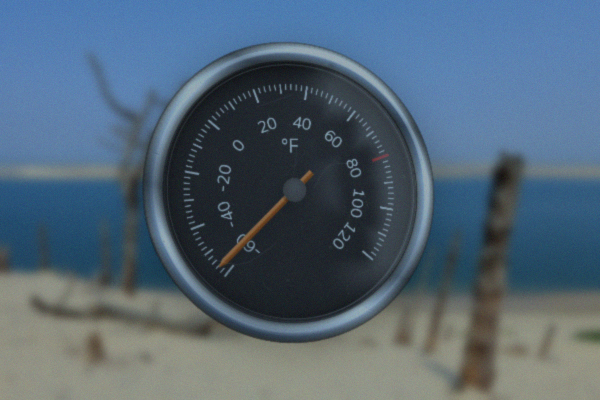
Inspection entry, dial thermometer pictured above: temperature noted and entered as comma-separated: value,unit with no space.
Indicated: -56,°F
